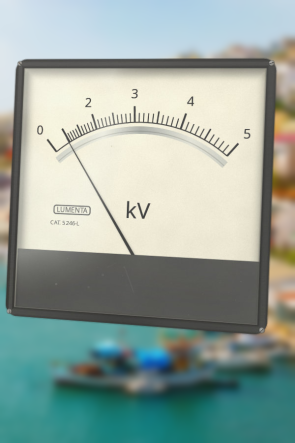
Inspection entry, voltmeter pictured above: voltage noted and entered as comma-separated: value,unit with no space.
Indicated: 1,kV
